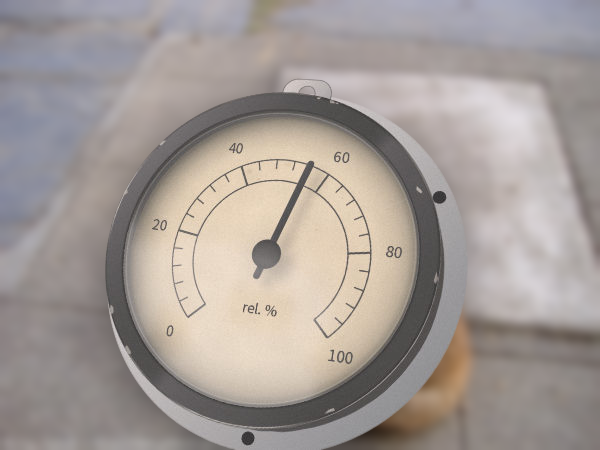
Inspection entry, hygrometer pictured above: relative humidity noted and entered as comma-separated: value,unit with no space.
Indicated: 56,%
